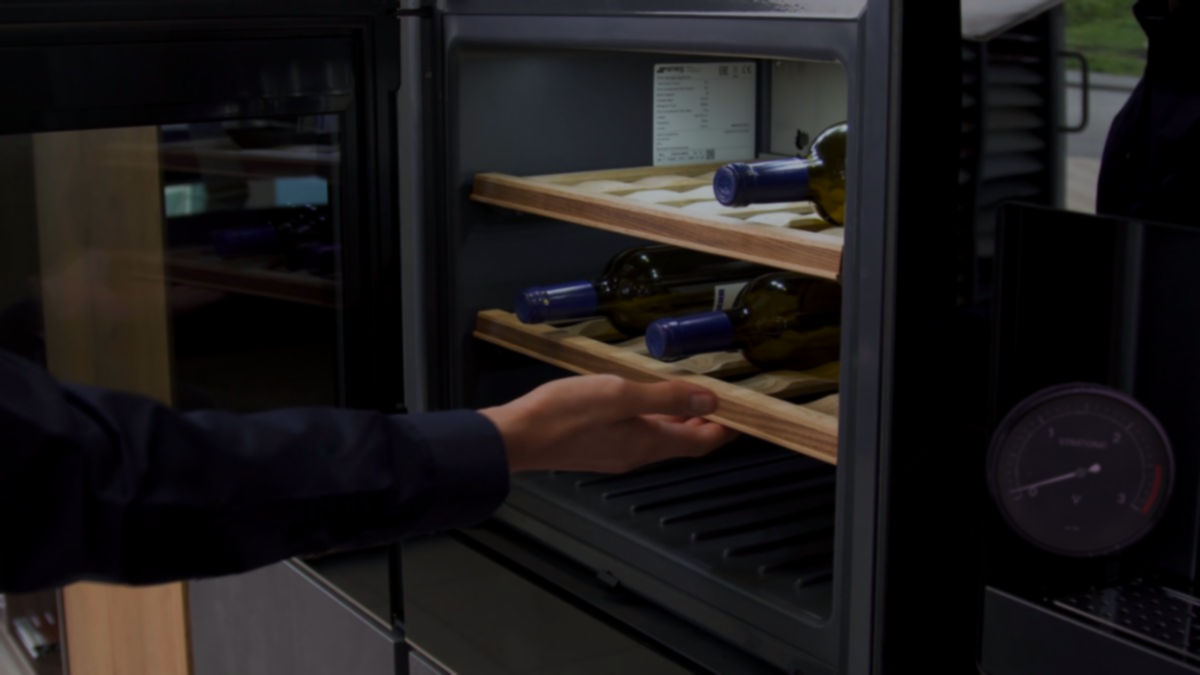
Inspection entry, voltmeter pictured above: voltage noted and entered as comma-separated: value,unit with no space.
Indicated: 0.1,V
